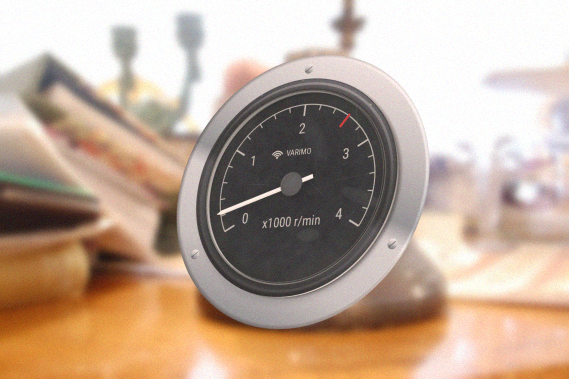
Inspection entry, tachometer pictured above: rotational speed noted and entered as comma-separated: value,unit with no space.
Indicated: 200,rpm
